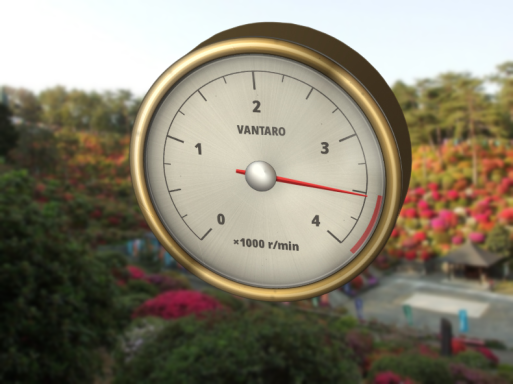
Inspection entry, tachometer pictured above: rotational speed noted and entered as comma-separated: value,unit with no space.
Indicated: 3500,rpm
